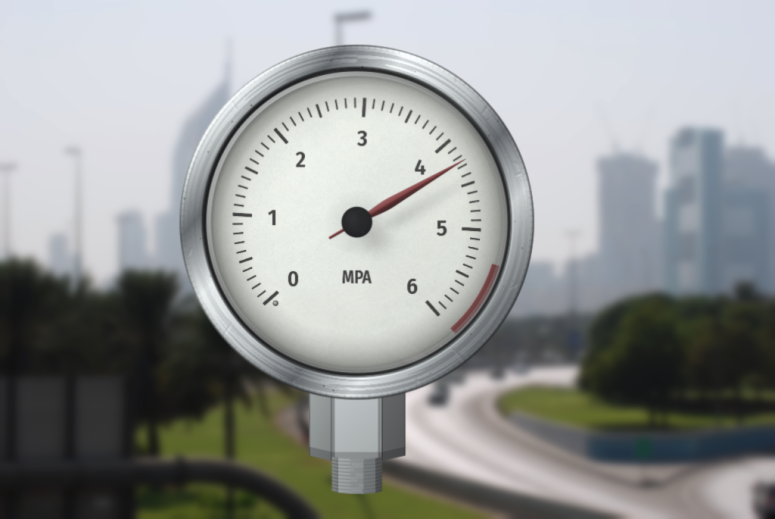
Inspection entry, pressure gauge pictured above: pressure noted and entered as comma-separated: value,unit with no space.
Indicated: 4.25,MPa
